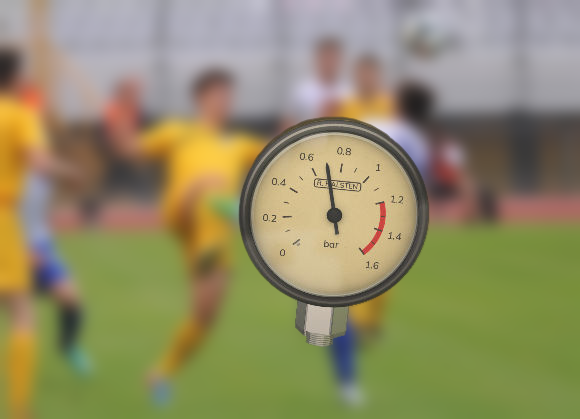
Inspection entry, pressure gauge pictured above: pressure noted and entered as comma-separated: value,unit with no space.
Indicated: 0.7,bar
